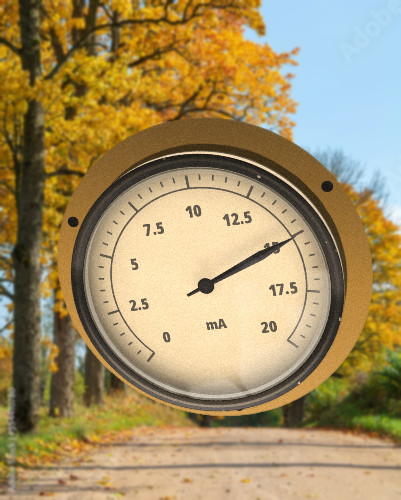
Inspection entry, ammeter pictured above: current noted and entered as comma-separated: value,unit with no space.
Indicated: 15,mA
